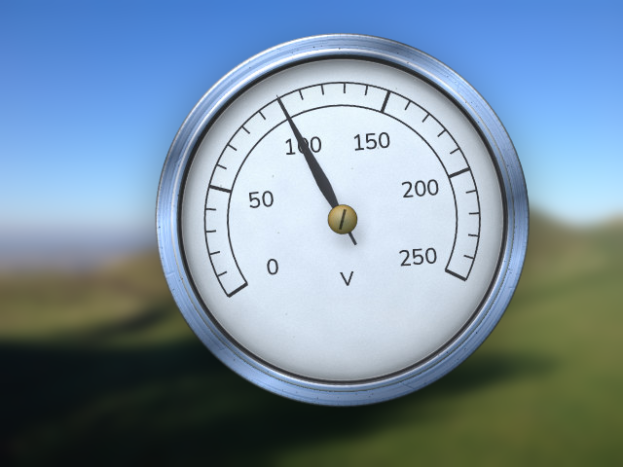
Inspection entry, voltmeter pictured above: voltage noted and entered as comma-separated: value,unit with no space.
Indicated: 100,V
